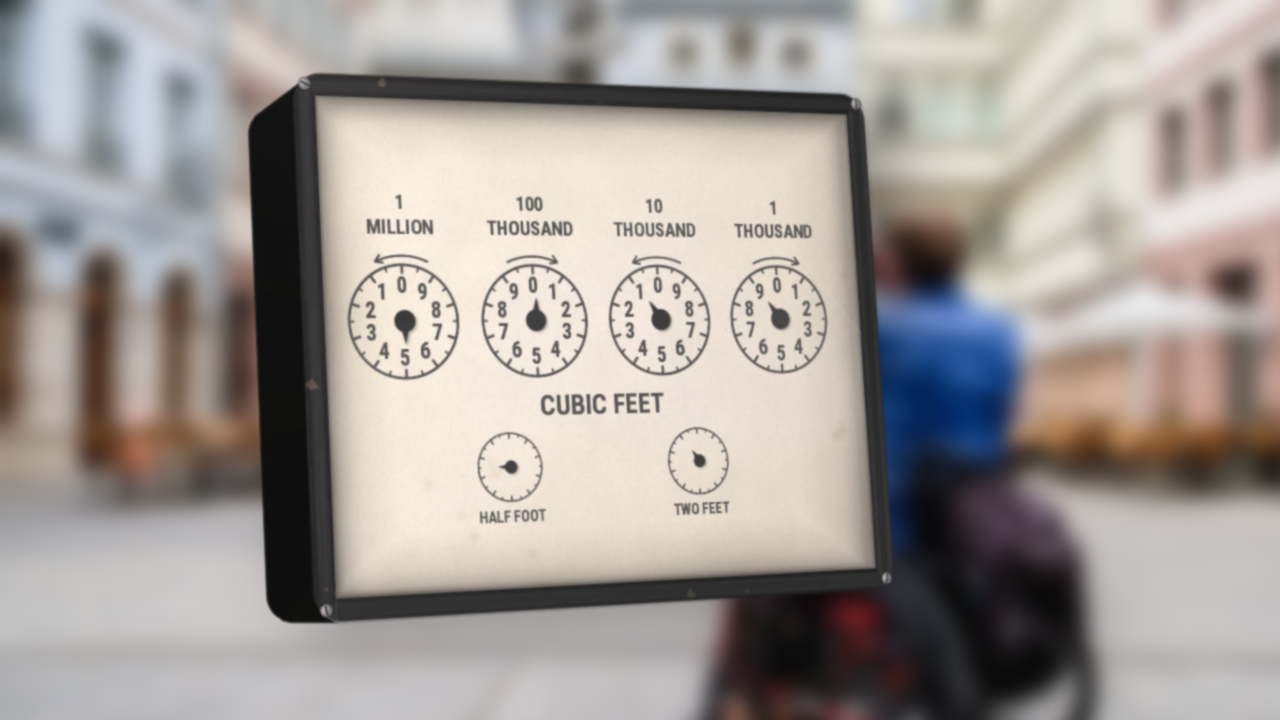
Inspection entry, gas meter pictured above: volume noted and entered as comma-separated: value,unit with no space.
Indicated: 500900,ft³
